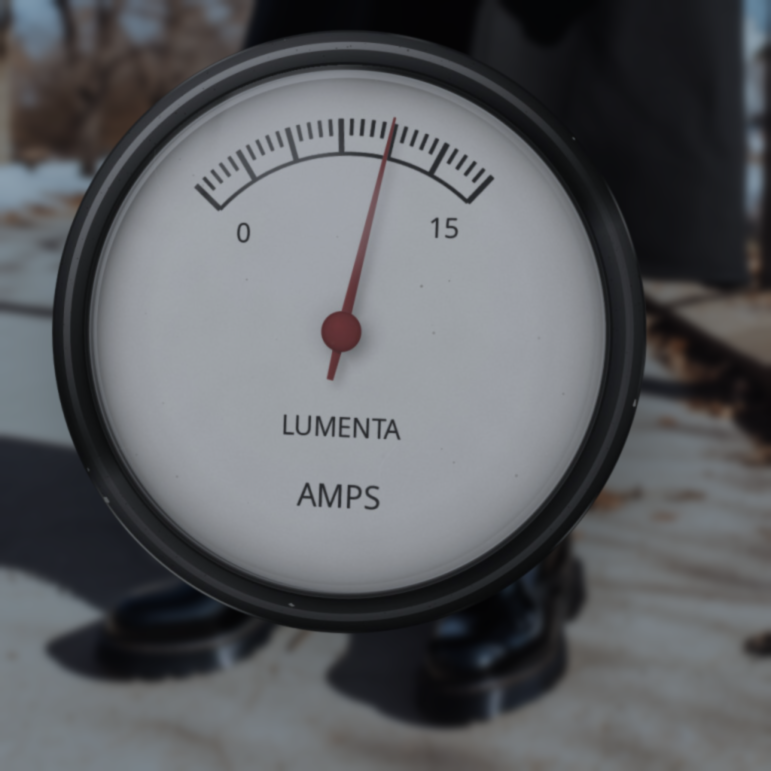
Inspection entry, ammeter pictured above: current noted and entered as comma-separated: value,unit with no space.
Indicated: 10,A
